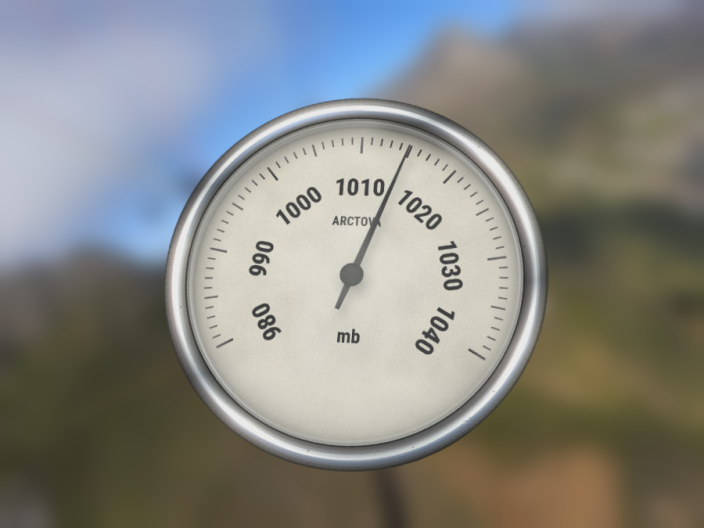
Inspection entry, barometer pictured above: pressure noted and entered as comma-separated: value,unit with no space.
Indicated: 1015,mbar
